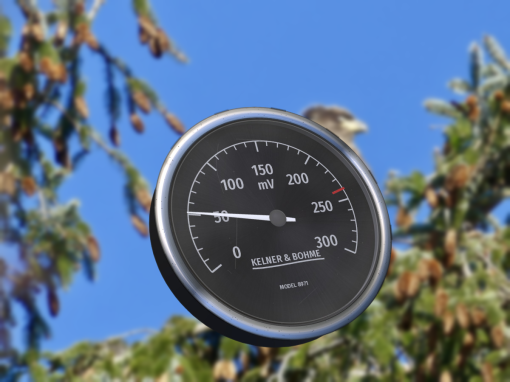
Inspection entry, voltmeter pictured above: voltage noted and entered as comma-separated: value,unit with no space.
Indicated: 50,mV
